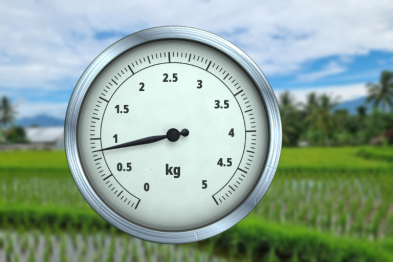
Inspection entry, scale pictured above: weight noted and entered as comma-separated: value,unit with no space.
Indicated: 0.85,kg
